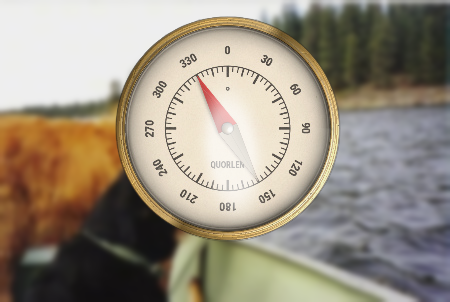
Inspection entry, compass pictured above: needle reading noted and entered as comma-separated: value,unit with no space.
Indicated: 330,°
